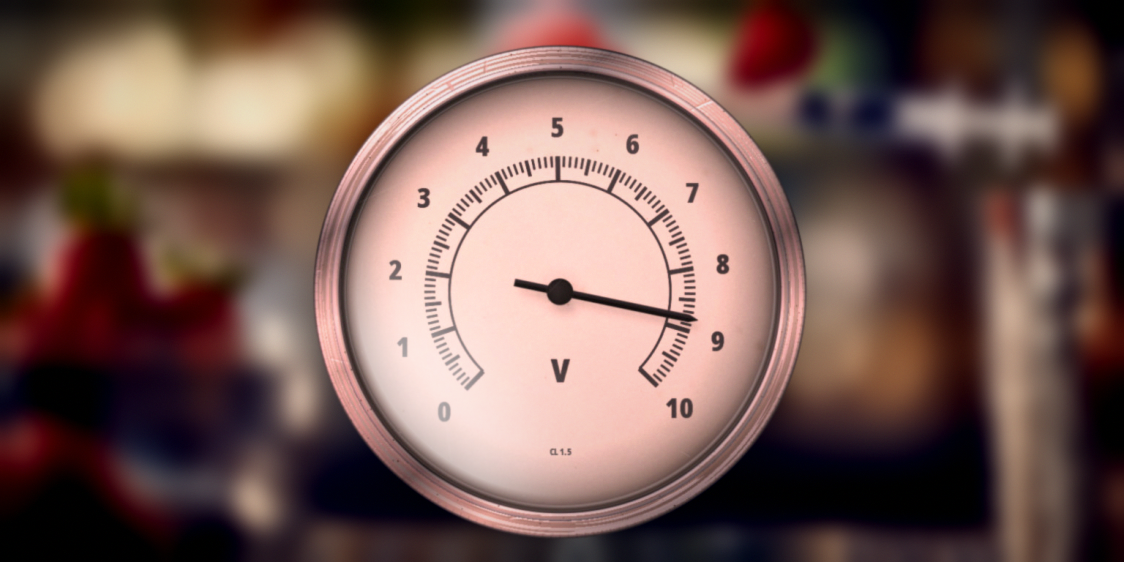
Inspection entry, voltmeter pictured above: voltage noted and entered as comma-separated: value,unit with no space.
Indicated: 8.8,V
